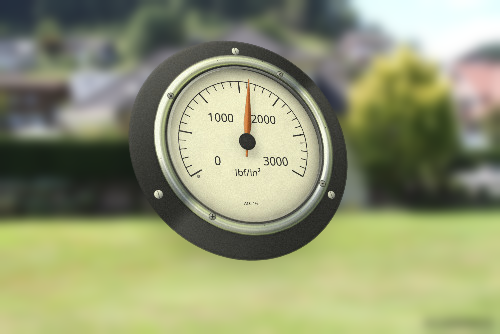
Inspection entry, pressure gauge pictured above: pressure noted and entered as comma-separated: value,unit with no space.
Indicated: 1600,psi
